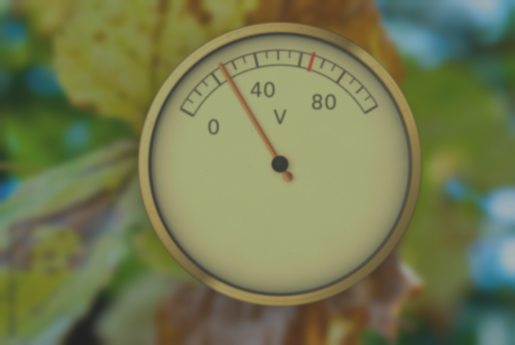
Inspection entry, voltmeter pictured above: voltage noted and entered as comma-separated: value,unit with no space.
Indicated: 25,V
